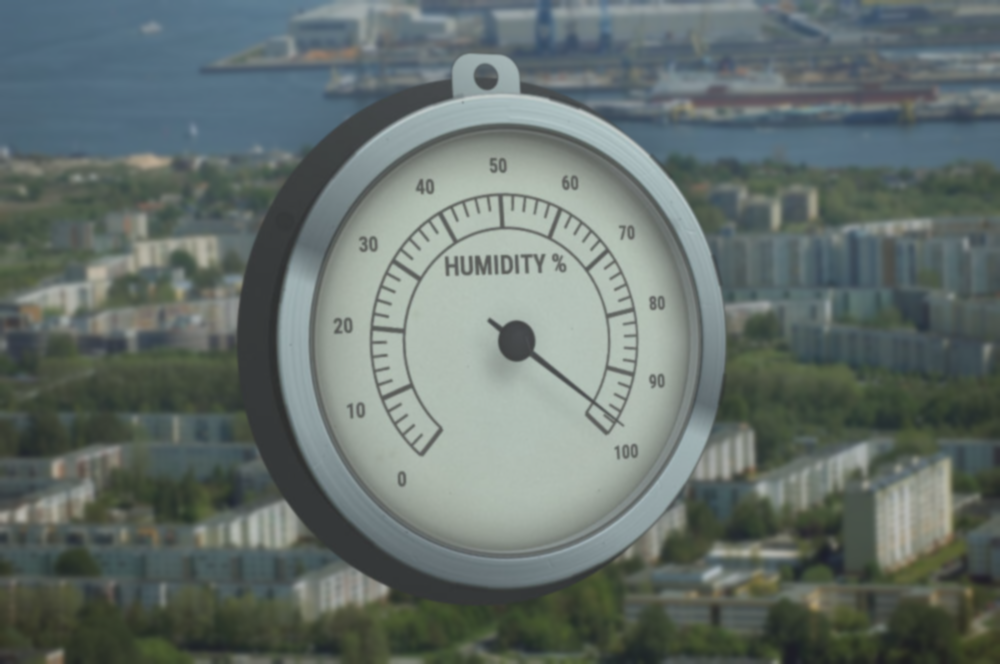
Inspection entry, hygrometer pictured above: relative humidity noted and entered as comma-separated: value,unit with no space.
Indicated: 98,%
